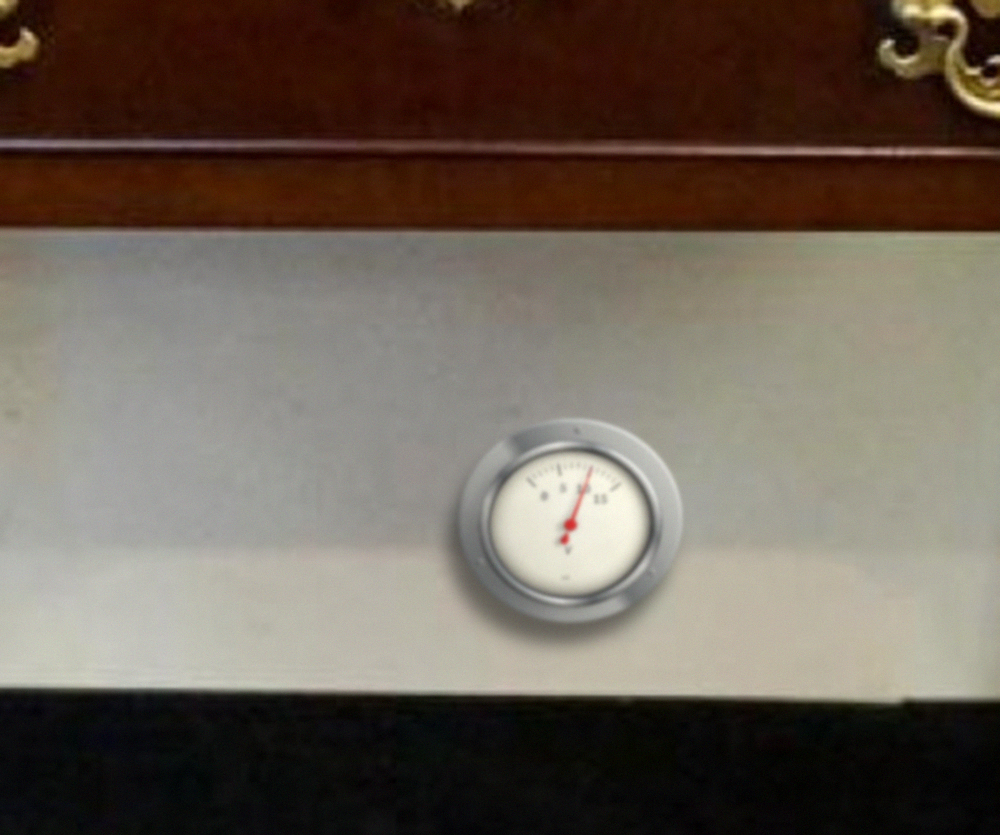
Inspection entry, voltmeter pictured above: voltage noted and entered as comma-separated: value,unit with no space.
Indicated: 10,V
